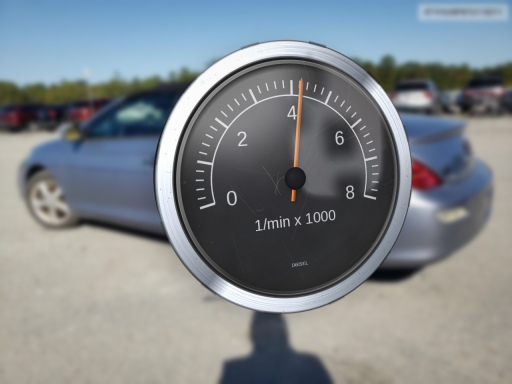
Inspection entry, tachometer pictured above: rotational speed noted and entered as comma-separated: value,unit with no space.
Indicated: 4200,rpm
